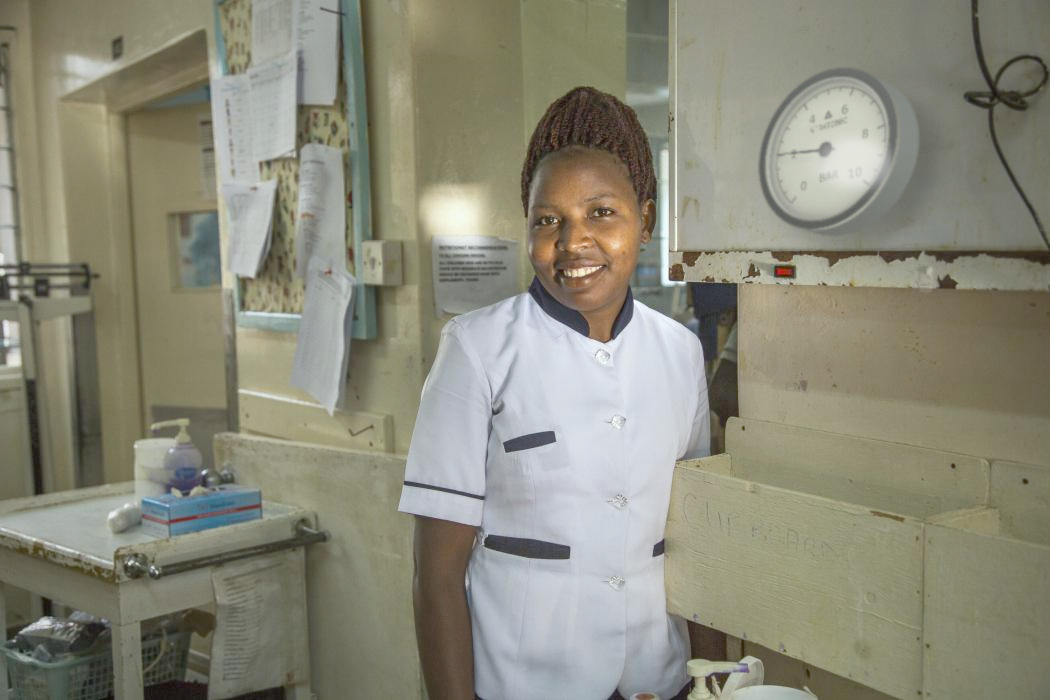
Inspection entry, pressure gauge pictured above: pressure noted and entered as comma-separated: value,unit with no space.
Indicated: 2,bar
